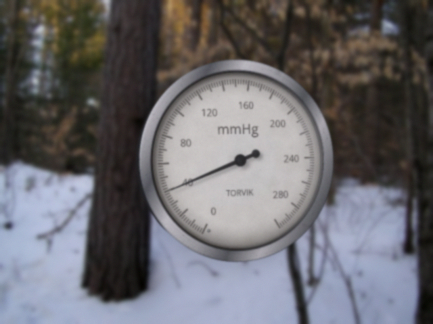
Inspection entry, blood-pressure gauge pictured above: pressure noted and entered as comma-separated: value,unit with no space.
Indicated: 40,mmHg
